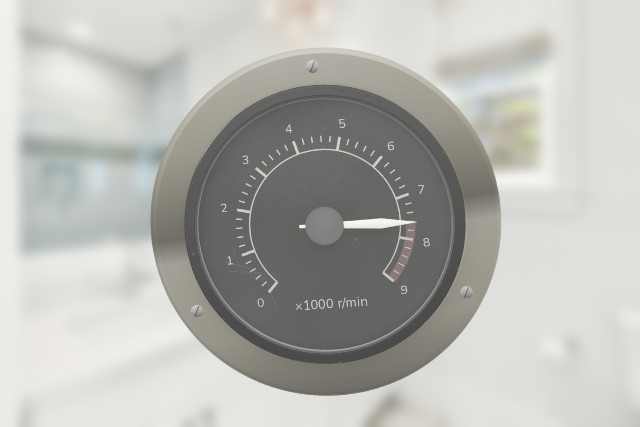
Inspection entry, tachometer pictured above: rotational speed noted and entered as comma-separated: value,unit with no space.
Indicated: 7600,rpm
